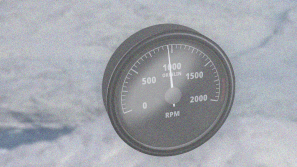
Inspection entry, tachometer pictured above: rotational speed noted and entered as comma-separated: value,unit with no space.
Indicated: 950,rpm
